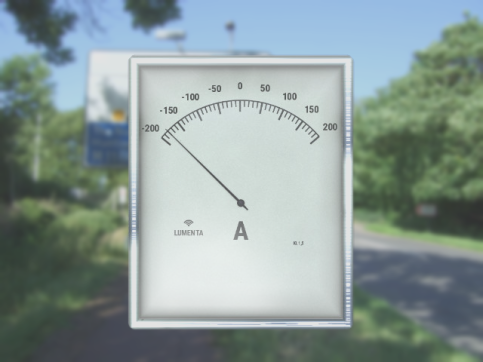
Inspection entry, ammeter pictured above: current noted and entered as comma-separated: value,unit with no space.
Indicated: -180,A
